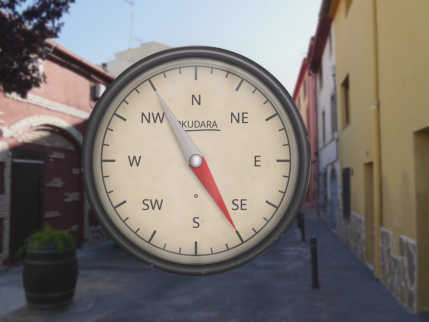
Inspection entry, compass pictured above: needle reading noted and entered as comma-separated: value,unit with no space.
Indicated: 150,°
